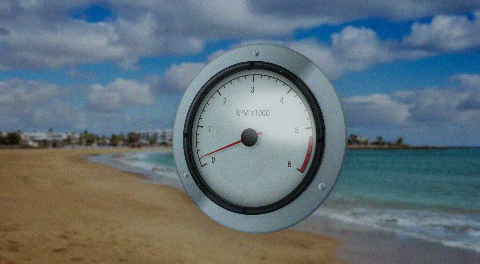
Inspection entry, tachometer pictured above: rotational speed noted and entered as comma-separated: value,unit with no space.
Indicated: 200,rpm
